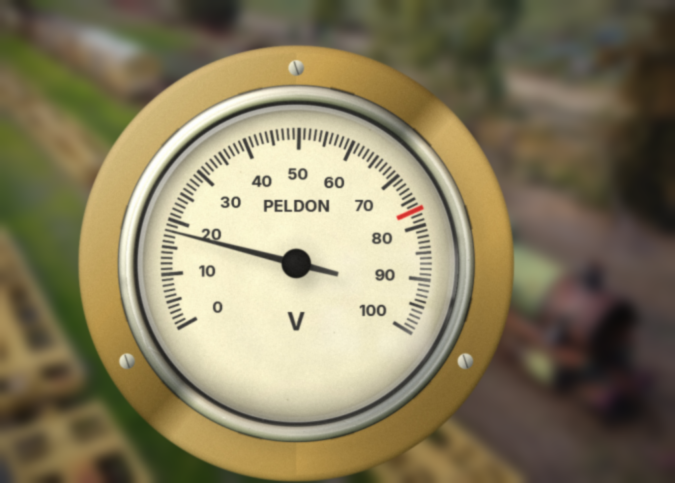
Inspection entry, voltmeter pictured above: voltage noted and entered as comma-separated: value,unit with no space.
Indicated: 18,V
